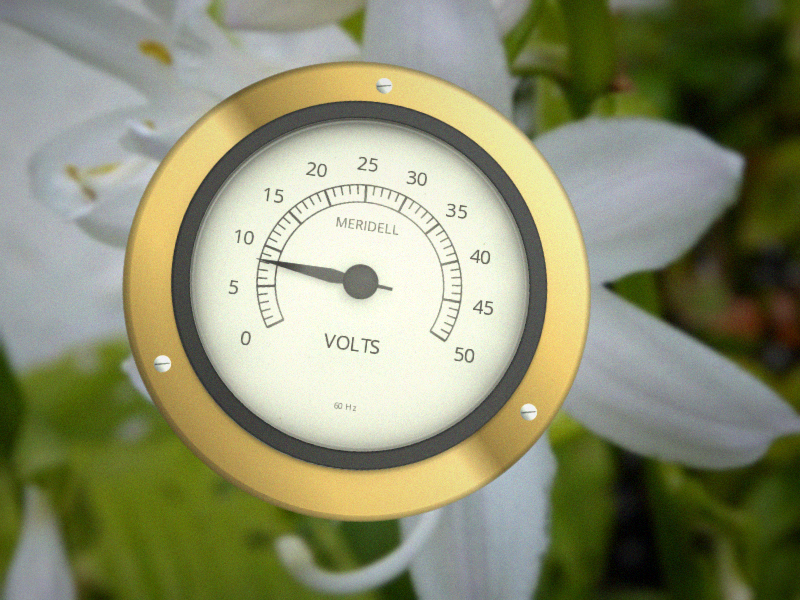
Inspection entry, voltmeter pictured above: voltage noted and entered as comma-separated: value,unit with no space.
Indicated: 8,V
